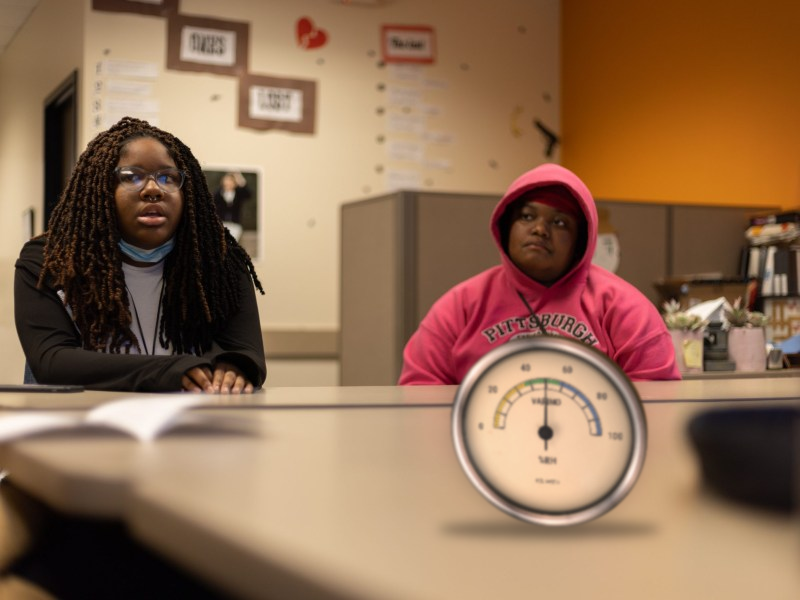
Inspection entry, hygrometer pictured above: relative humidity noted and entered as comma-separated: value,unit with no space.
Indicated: 50,%
